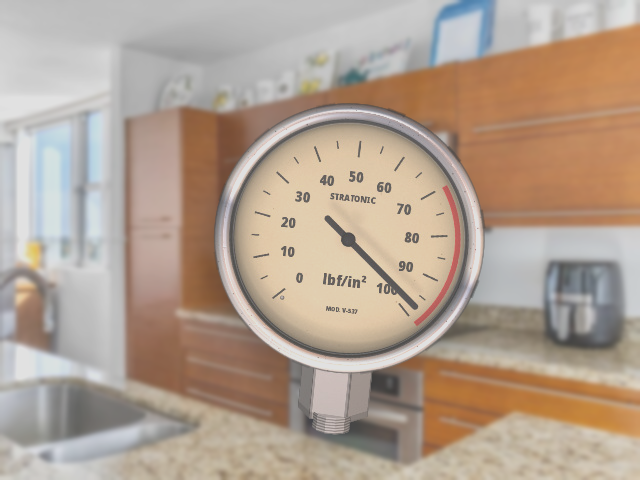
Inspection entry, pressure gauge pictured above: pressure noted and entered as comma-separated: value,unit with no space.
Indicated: 97.5,psi
